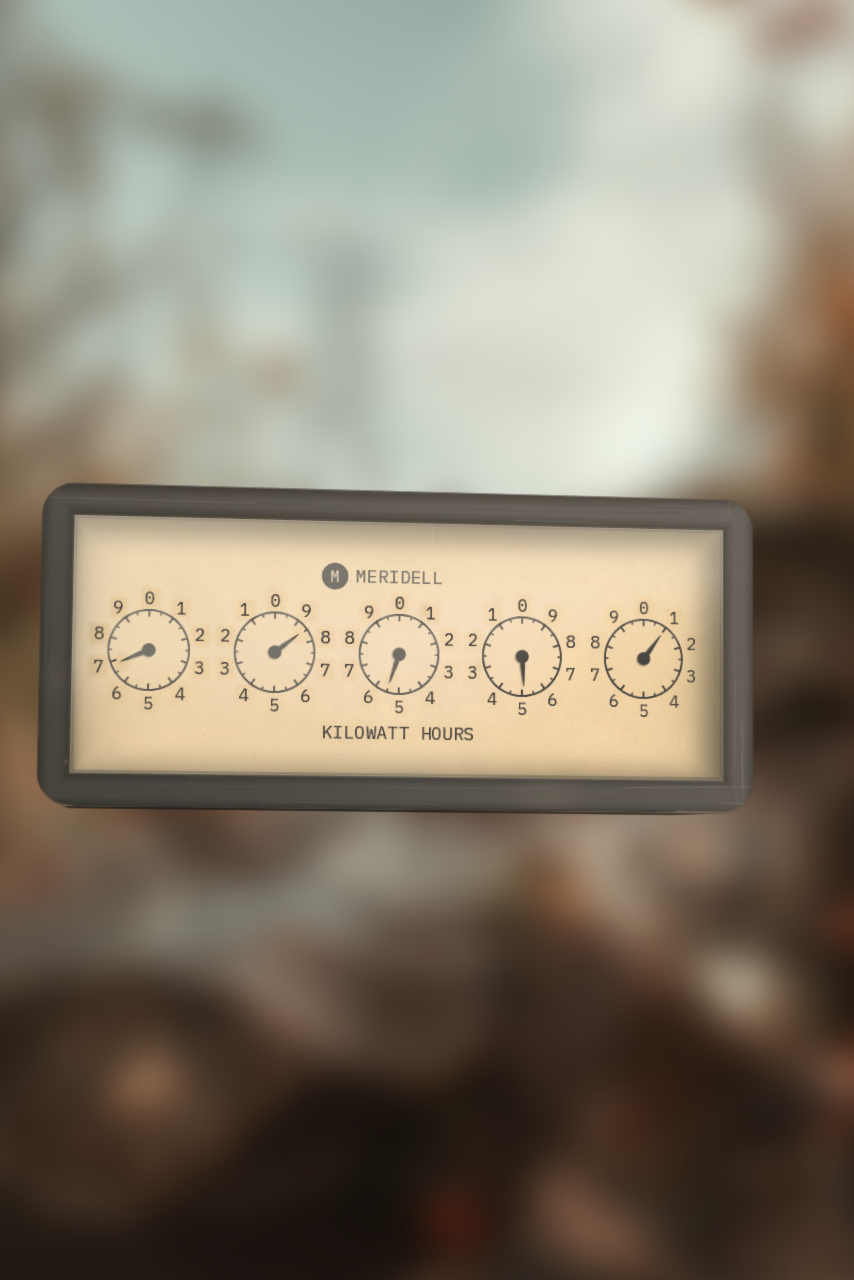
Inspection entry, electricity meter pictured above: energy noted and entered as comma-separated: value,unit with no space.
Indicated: 68551,kWh
